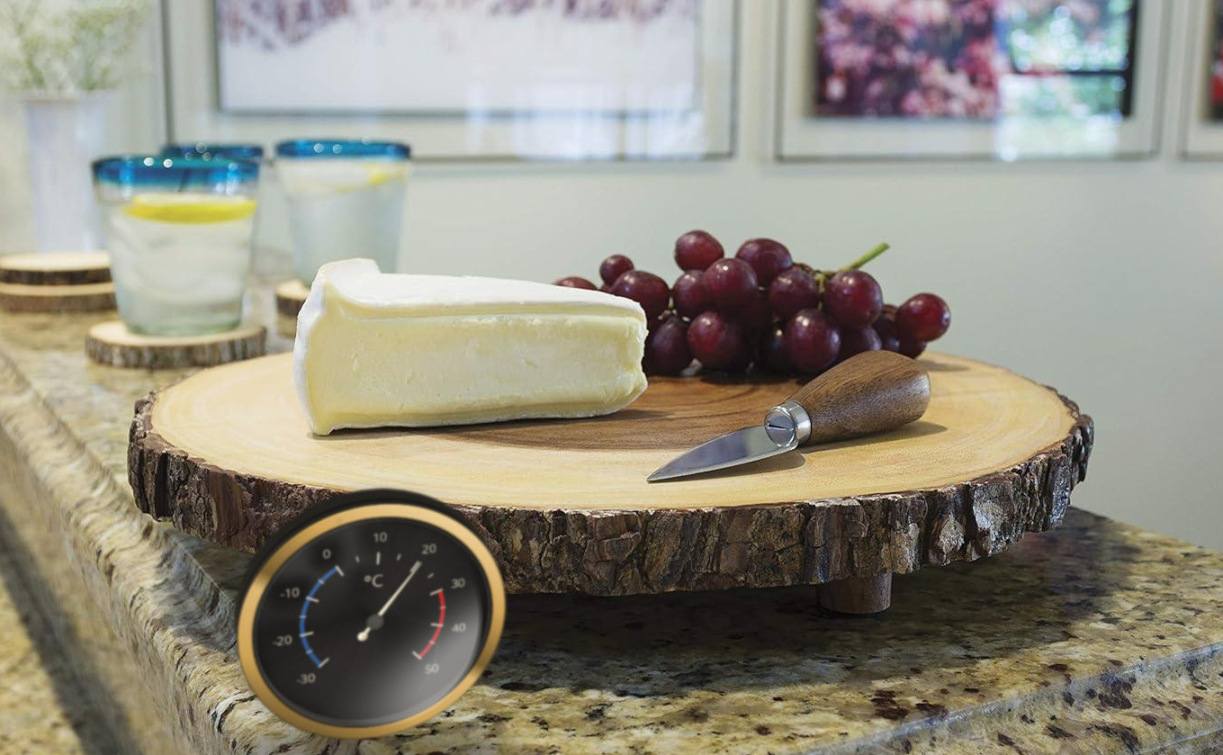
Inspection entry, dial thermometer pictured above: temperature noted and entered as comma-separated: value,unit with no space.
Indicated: 20,°C
